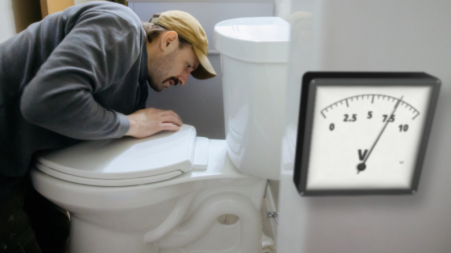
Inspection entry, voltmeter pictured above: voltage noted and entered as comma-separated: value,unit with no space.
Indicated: 7.5,V
